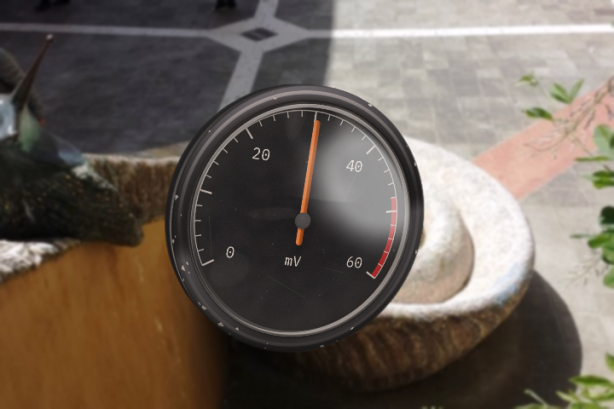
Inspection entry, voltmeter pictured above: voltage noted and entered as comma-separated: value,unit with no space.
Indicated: 30,mV
